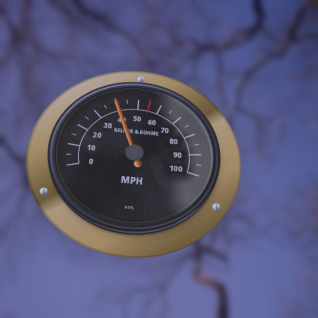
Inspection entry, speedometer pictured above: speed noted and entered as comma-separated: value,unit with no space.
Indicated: 40,mph
